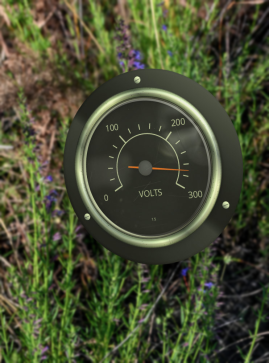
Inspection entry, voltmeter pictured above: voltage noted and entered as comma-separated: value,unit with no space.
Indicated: 270,V
